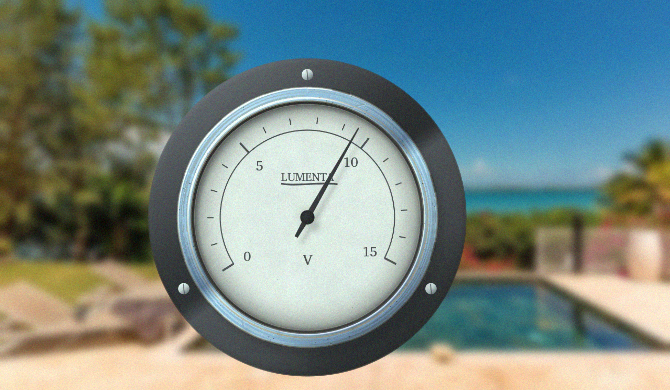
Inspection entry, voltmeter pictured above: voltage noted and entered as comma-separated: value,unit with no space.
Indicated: 9.5,V
